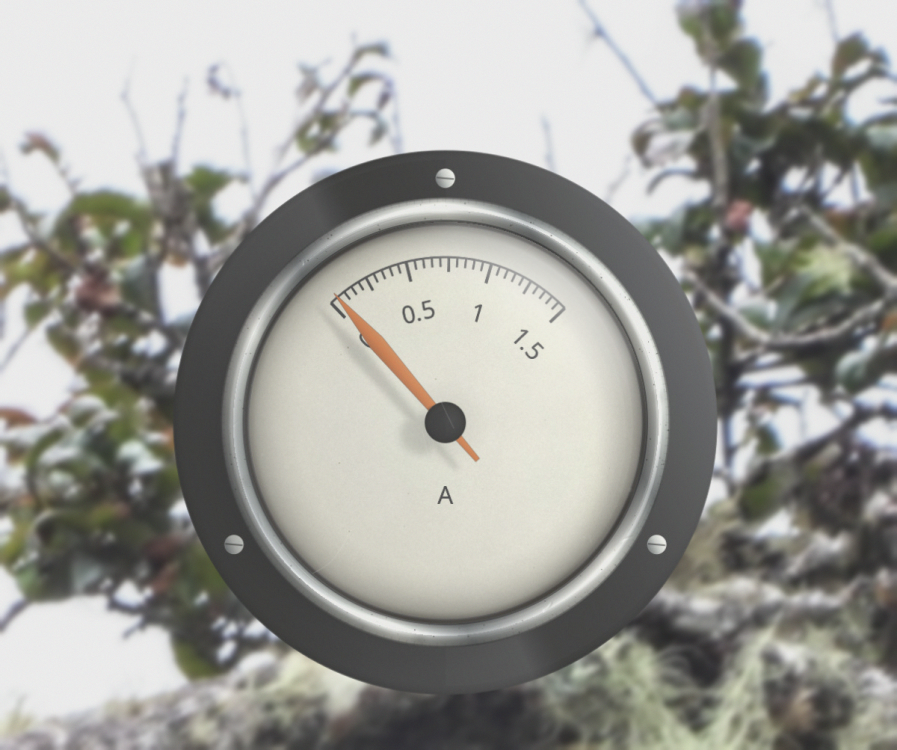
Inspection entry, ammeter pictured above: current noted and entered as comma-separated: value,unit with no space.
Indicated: 0.05,A
